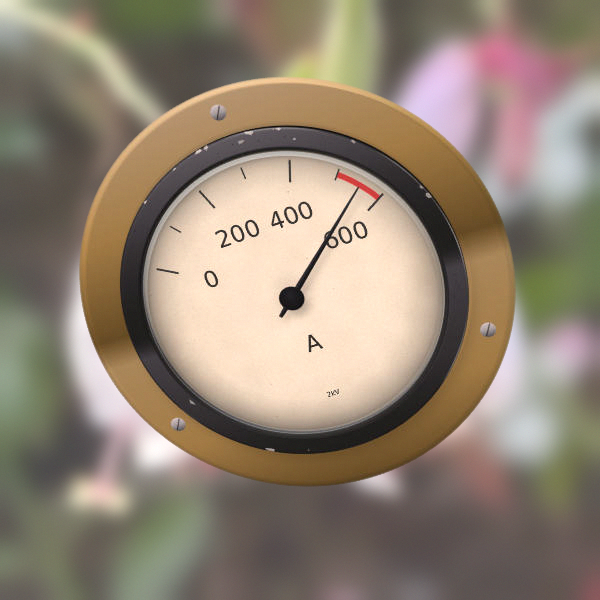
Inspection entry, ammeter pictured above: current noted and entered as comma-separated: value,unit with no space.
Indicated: 550,A
